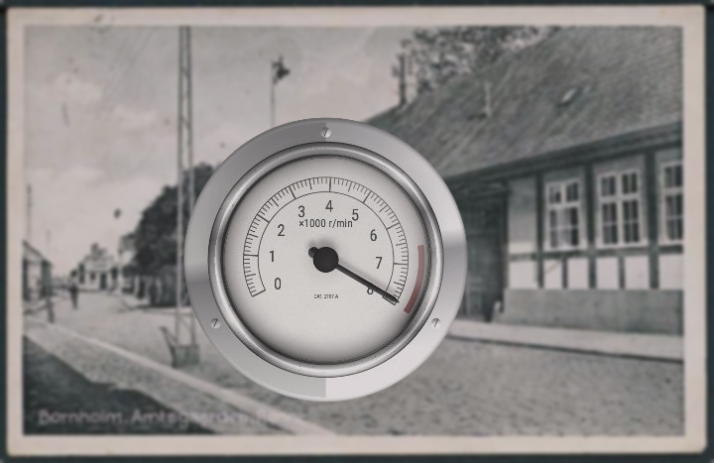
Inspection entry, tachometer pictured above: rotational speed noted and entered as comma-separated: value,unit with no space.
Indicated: 7900,rpm
